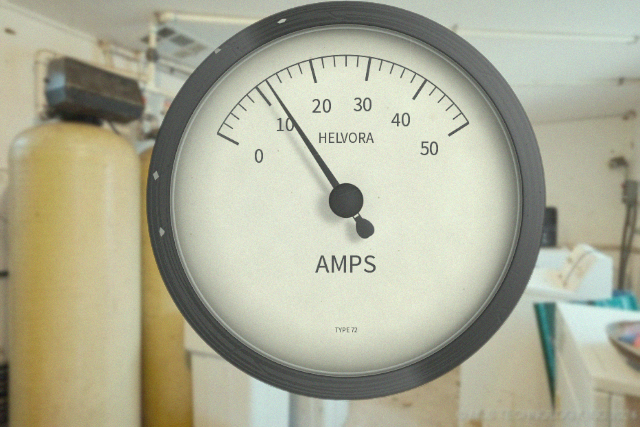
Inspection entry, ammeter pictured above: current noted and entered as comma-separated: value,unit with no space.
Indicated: 12,A
